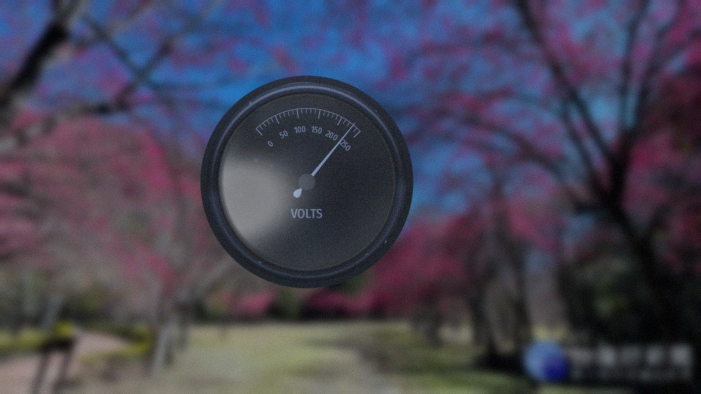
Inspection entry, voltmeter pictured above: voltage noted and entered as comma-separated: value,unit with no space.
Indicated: 230,V
